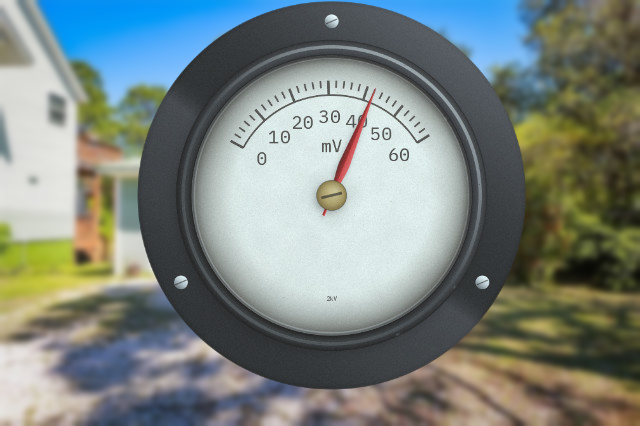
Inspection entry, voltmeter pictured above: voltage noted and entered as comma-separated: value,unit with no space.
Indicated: 42,mV
